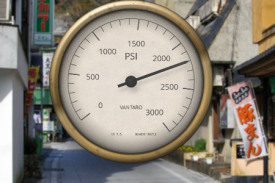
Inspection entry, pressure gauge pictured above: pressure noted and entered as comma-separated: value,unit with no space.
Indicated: 2200,psi
